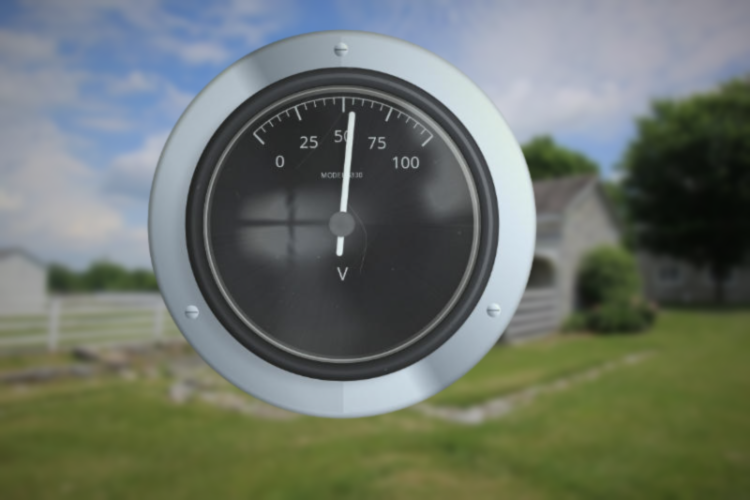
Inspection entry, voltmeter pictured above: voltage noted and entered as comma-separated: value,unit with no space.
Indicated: 55,V
